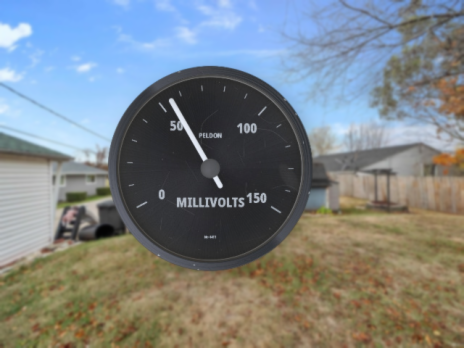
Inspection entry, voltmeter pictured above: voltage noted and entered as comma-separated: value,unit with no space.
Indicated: 55,mV
